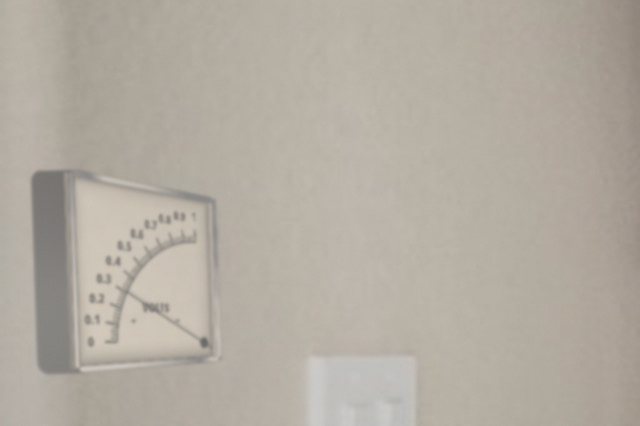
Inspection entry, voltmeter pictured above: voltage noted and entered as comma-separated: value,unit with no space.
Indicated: 0.3,V
